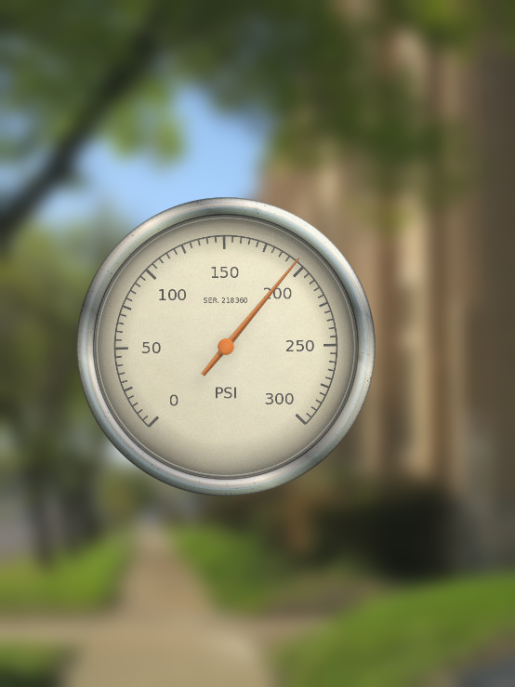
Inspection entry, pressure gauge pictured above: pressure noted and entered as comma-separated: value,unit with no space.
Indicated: 195,psi
